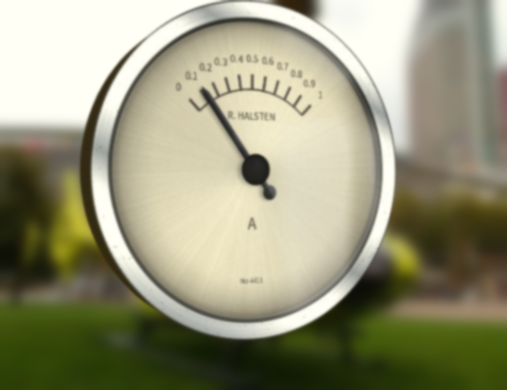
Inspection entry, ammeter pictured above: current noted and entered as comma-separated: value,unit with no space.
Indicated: 0.1,A
